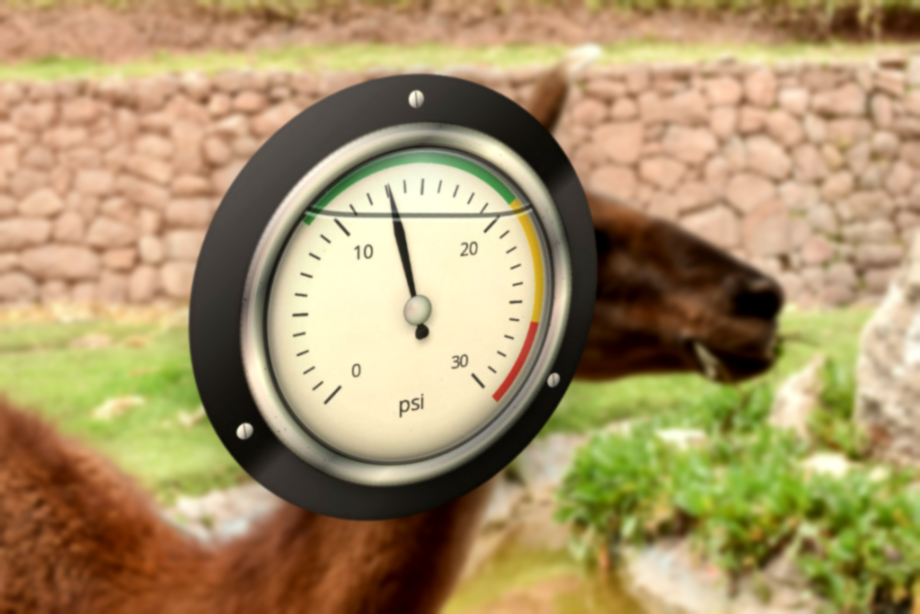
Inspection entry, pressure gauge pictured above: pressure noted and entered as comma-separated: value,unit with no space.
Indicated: 13,psi
